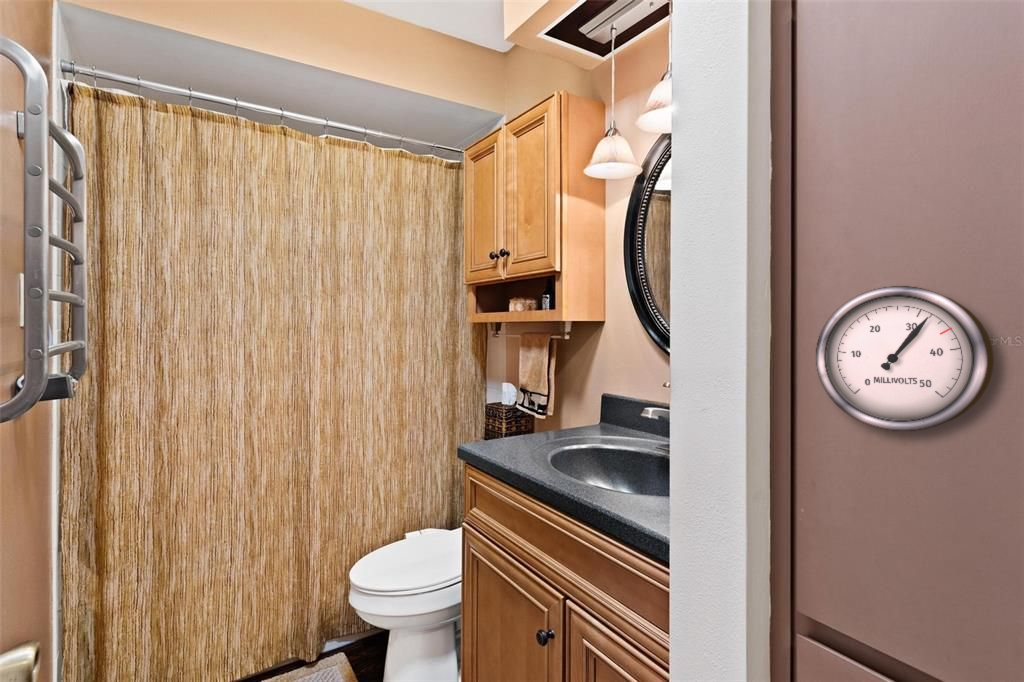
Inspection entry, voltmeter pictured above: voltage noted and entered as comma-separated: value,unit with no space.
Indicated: 32,mV
